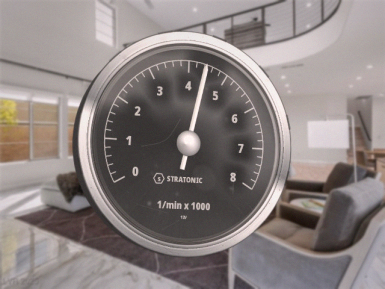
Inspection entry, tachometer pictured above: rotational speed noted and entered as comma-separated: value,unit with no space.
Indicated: 4400,rpm
